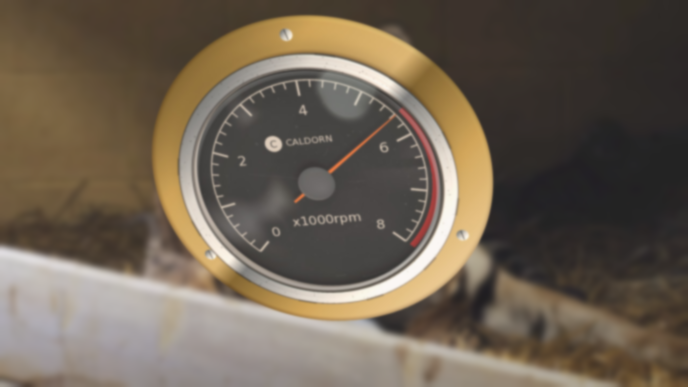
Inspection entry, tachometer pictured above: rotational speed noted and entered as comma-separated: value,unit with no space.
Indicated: 5600,rpm
